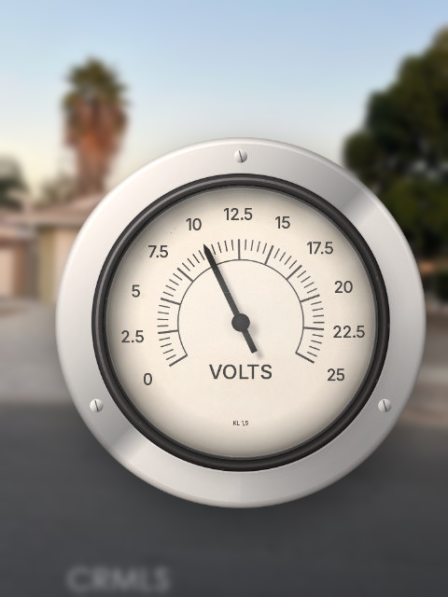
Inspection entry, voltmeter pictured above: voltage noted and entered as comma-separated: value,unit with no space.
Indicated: 10,V
